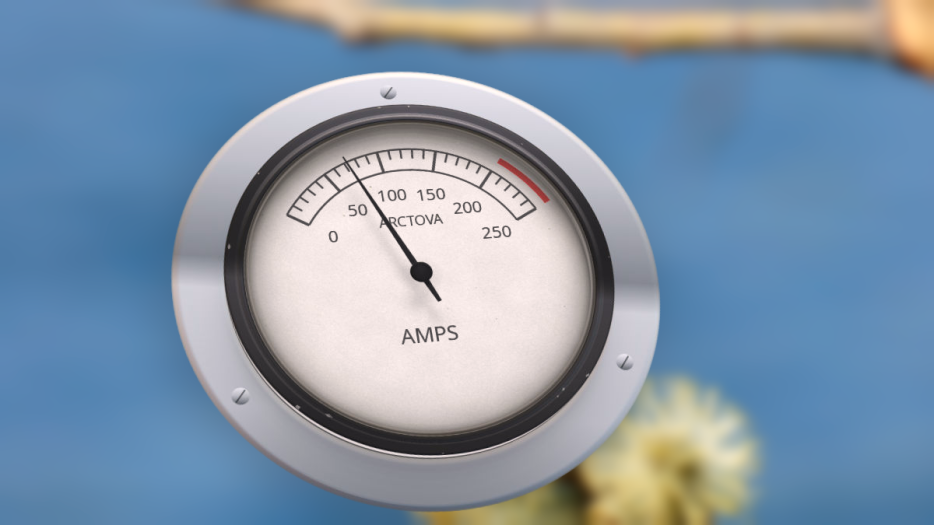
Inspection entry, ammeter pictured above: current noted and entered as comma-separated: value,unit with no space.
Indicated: 70,A
